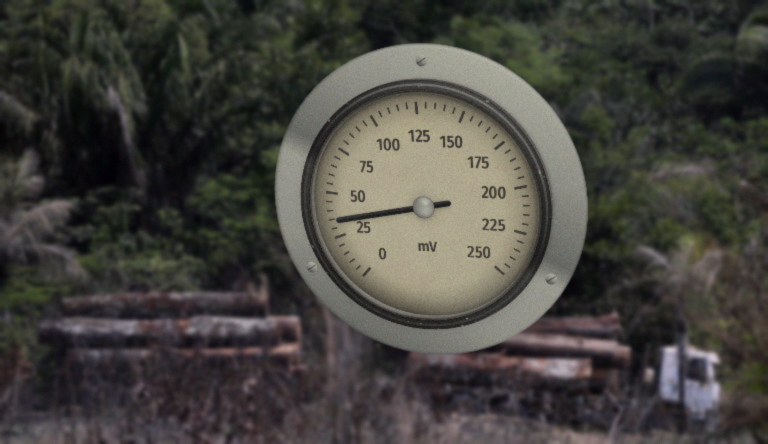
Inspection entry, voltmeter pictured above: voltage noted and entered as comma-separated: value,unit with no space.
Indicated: 35,mV
